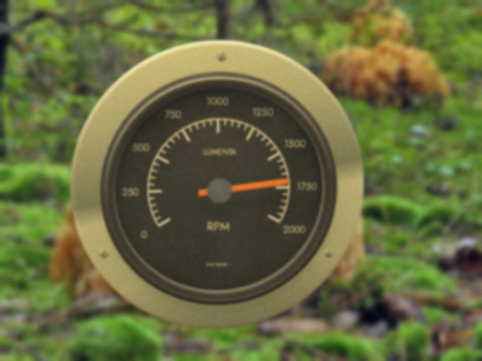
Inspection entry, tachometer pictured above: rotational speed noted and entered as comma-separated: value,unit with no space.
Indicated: 1700,rpm
